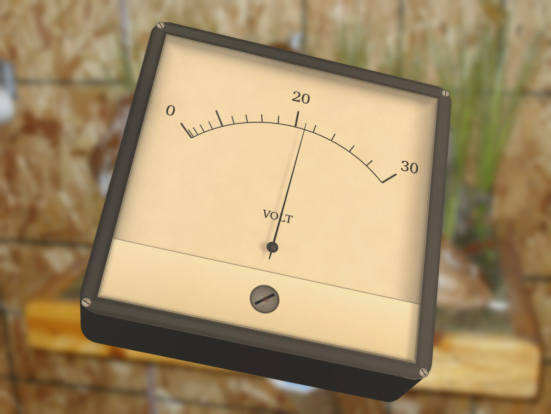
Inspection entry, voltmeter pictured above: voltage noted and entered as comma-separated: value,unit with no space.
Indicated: 21,V
